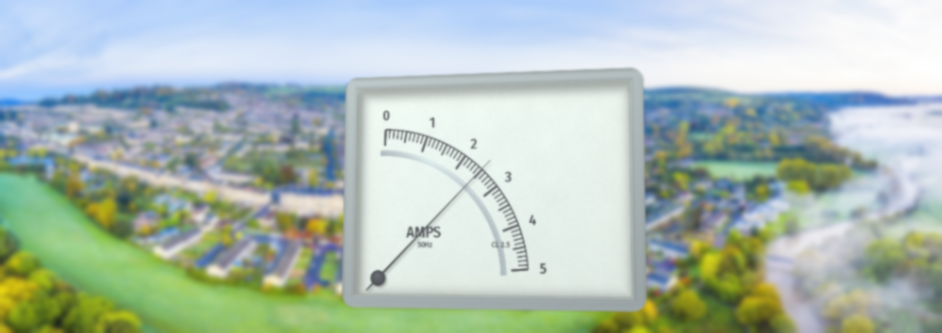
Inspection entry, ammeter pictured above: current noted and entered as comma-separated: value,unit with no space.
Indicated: 2.5,A
